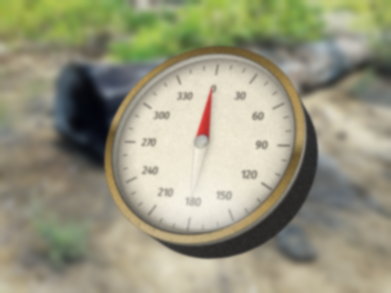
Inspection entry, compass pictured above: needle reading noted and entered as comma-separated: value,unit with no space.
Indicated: 0,°
